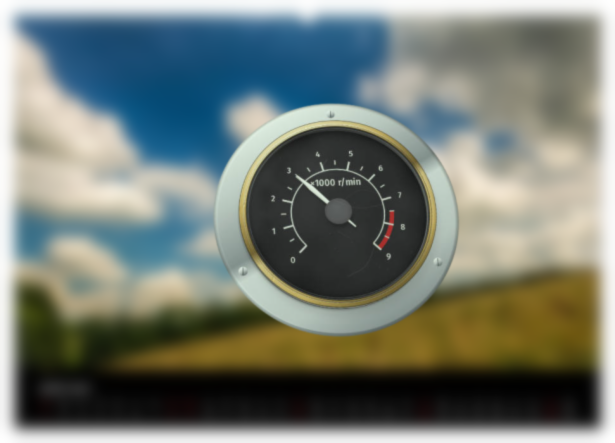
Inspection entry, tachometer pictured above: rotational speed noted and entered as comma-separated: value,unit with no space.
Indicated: 3000,rpm
